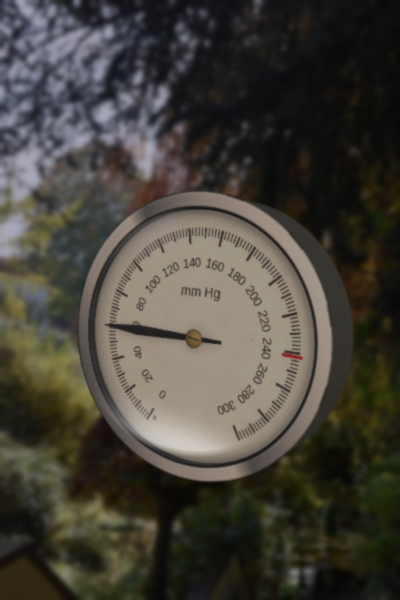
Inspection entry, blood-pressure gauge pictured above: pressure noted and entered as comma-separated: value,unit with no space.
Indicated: 60,mmHg
